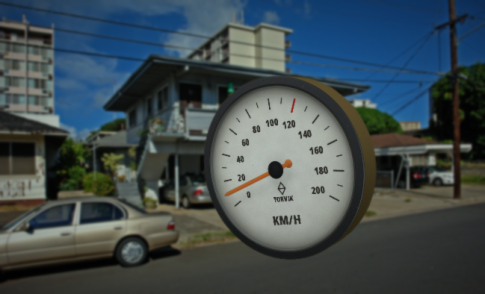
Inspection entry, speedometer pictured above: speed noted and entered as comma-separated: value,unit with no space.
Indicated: 10,km/h
